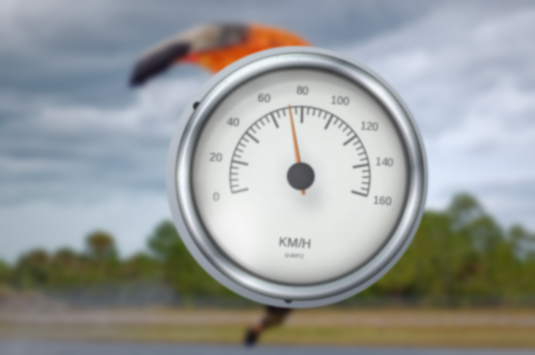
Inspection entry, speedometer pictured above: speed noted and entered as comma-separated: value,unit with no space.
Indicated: 72,km/h
